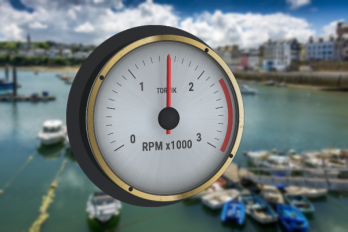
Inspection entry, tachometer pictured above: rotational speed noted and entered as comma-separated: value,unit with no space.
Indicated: 1500,rpm
